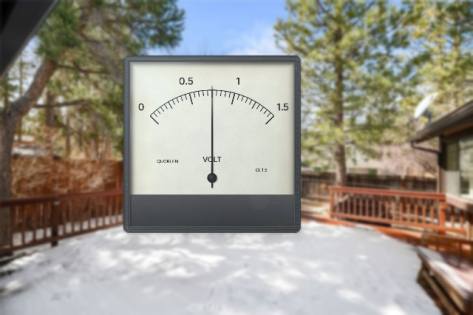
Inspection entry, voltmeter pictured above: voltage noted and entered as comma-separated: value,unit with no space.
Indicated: 0.75,V
